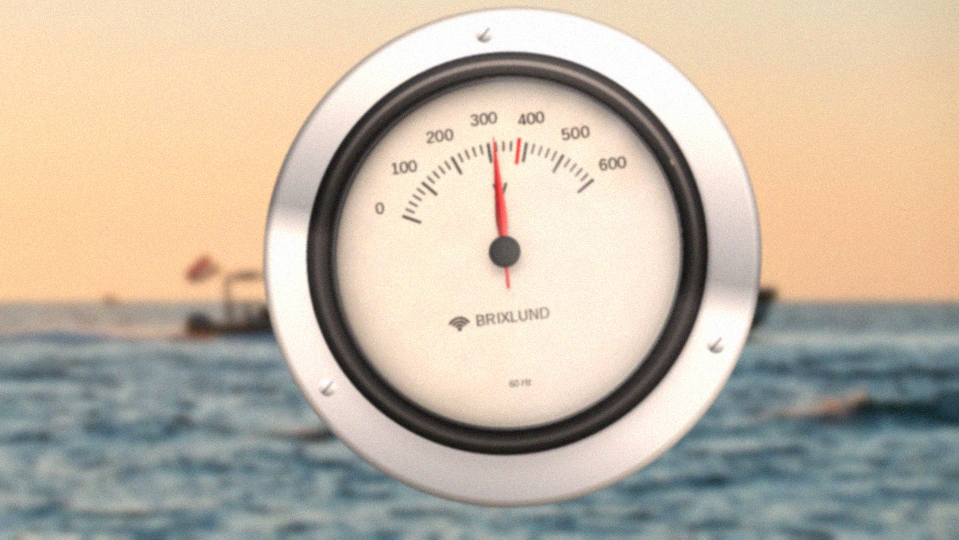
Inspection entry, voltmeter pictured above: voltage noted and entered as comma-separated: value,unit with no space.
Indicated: 320,V
